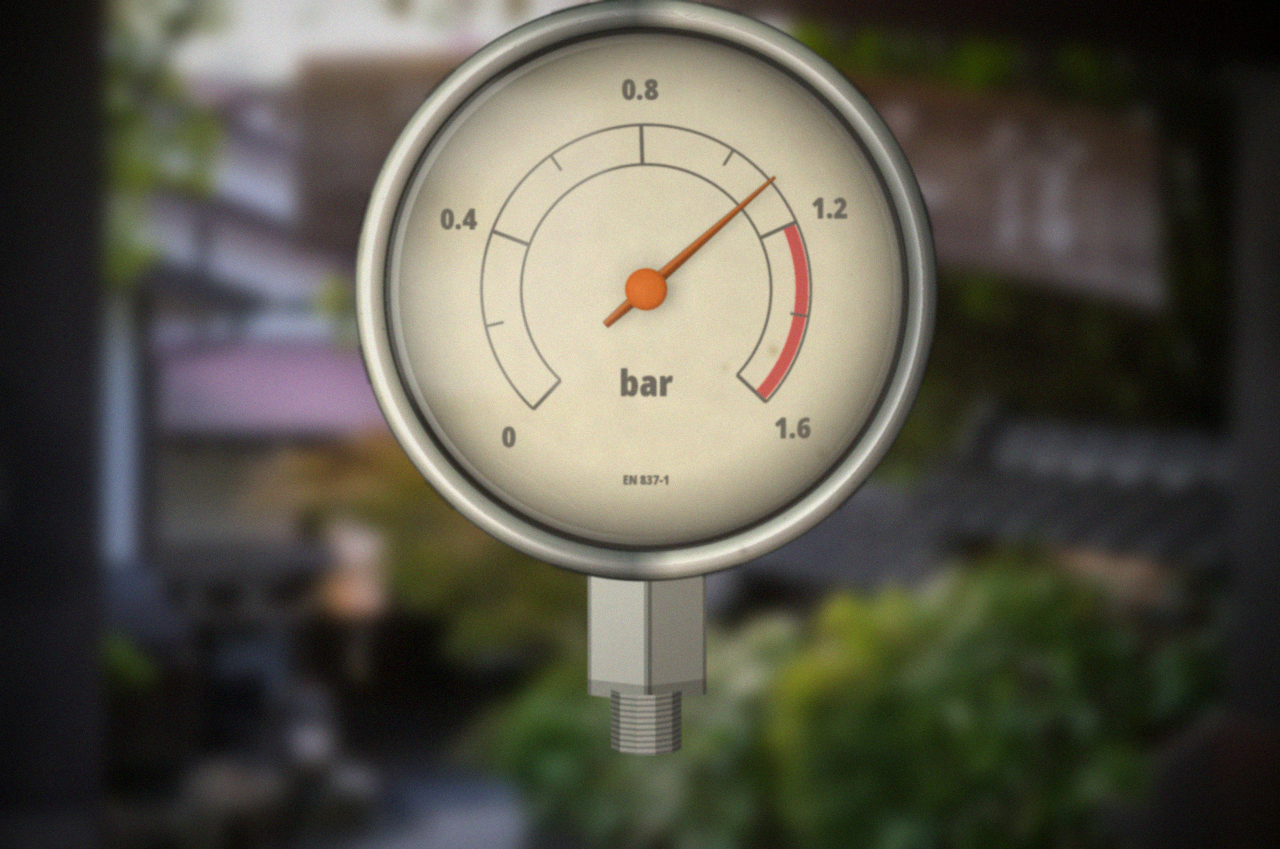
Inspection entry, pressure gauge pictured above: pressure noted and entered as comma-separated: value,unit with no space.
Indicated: 1.1,bar
